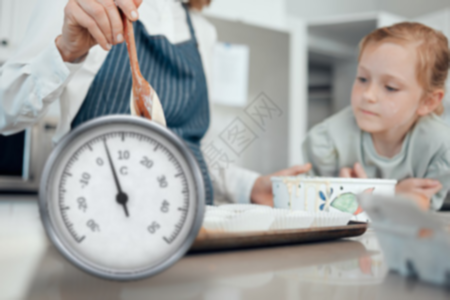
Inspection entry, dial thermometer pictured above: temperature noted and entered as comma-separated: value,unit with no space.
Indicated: 5,°C
